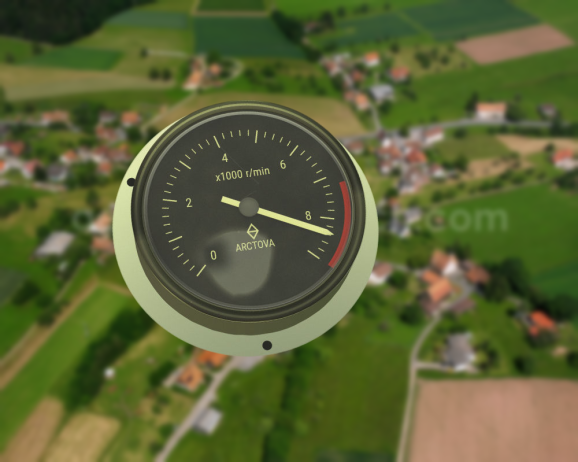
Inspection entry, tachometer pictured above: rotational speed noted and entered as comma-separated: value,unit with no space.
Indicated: 8400,rpm
